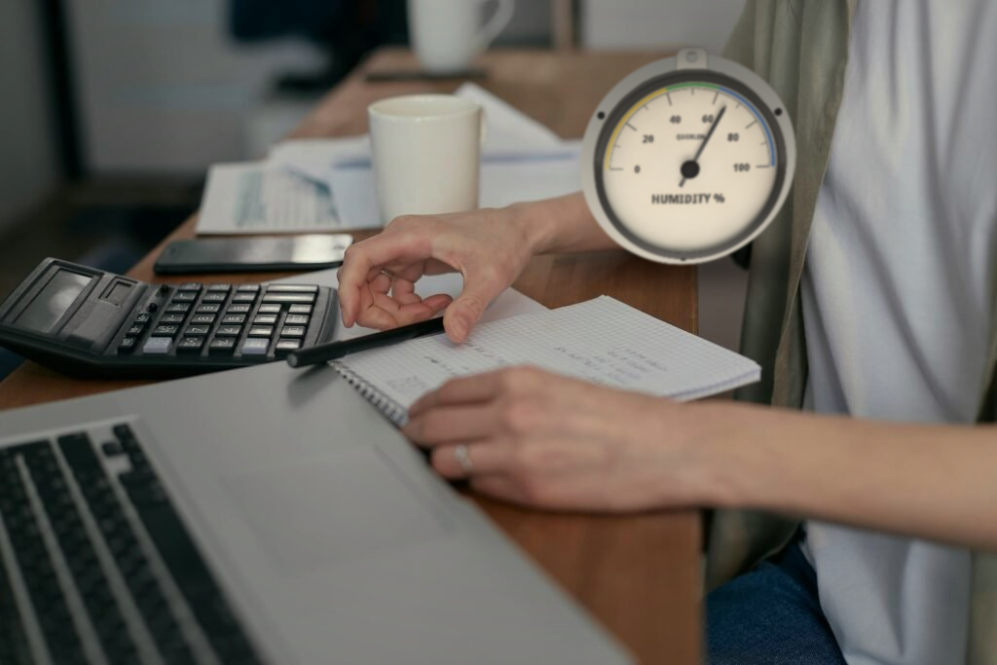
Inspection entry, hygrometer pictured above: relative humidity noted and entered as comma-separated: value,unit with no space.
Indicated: 65,%
